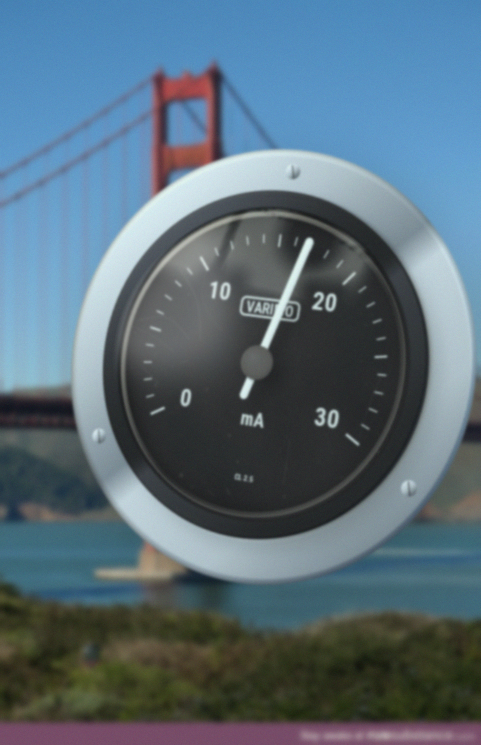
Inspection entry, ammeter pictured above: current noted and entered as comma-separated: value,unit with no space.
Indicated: 17,mA
